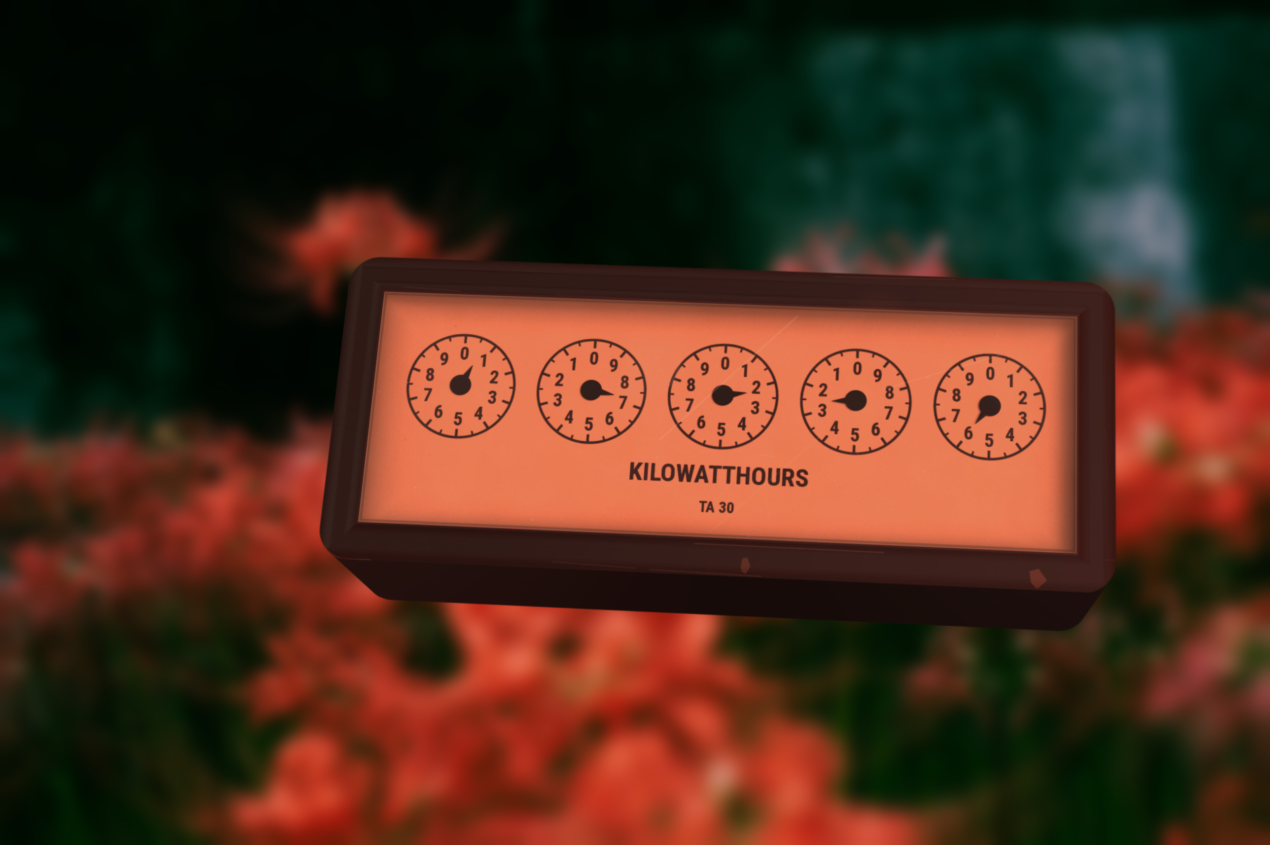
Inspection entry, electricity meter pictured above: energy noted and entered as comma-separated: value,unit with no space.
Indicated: 7226,kWh
